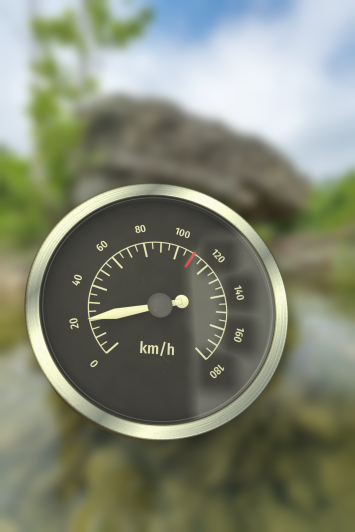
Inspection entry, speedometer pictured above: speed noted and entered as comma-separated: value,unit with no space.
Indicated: 20,km/h
